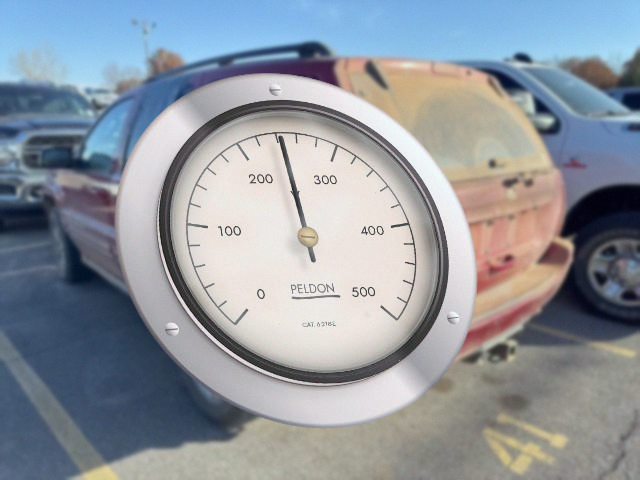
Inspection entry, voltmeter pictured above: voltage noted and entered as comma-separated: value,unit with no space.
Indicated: 240,V
